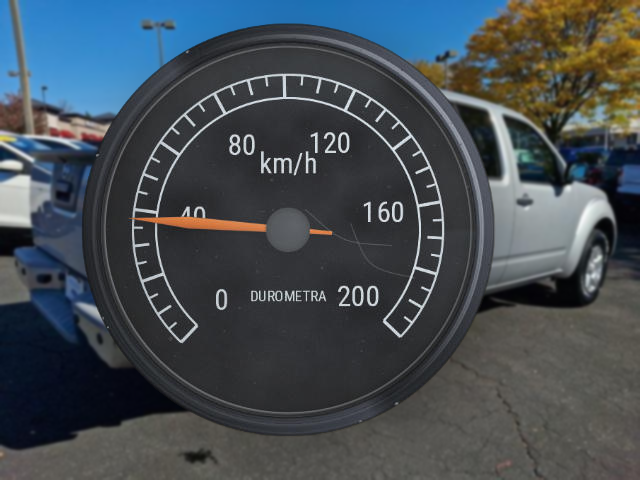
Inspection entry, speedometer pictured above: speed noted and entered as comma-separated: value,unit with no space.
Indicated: 37.5,km/h
